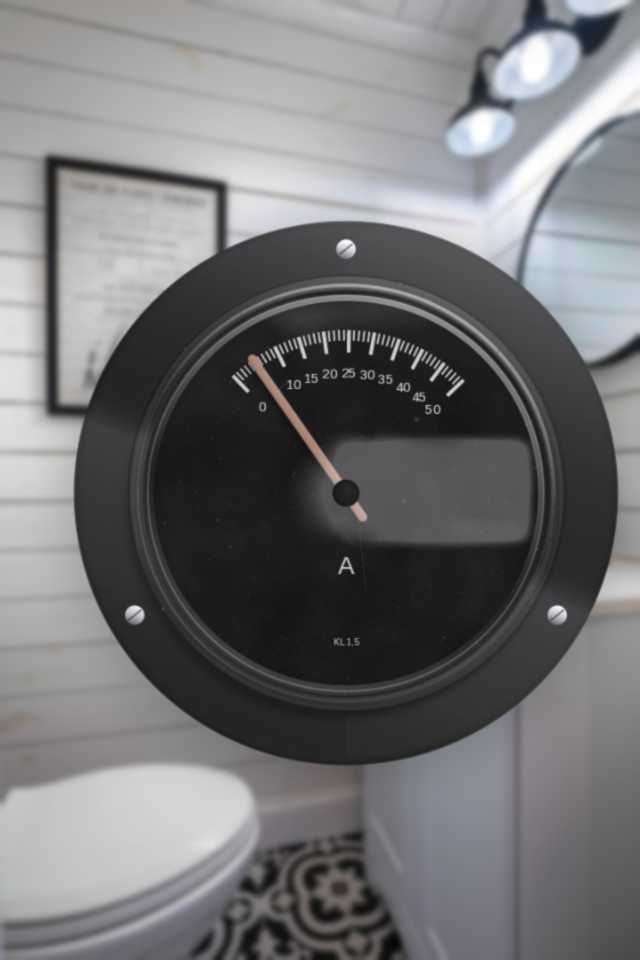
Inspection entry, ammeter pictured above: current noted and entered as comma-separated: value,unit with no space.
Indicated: 5,A
